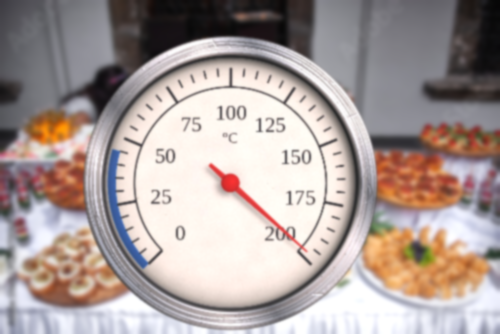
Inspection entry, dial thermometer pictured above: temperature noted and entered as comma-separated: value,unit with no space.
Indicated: 197.5,°C
